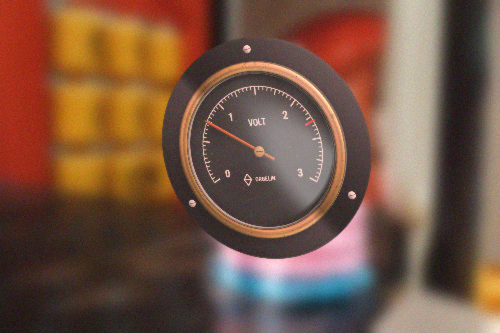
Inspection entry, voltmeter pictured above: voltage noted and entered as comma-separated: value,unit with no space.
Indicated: 0.75,V
